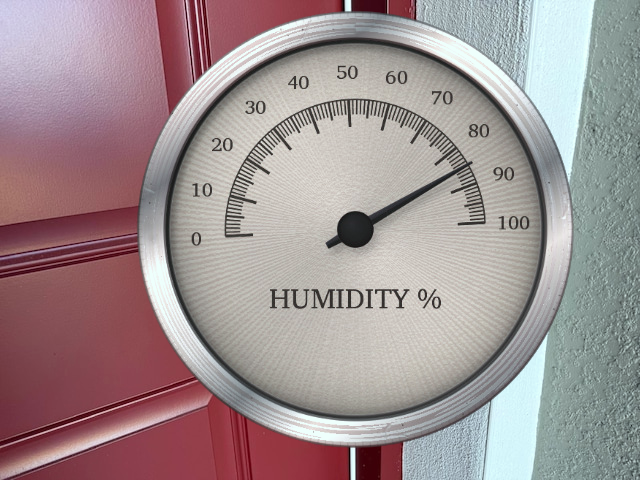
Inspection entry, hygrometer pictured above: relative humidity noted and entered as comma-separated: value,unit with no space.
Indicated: 85,%
